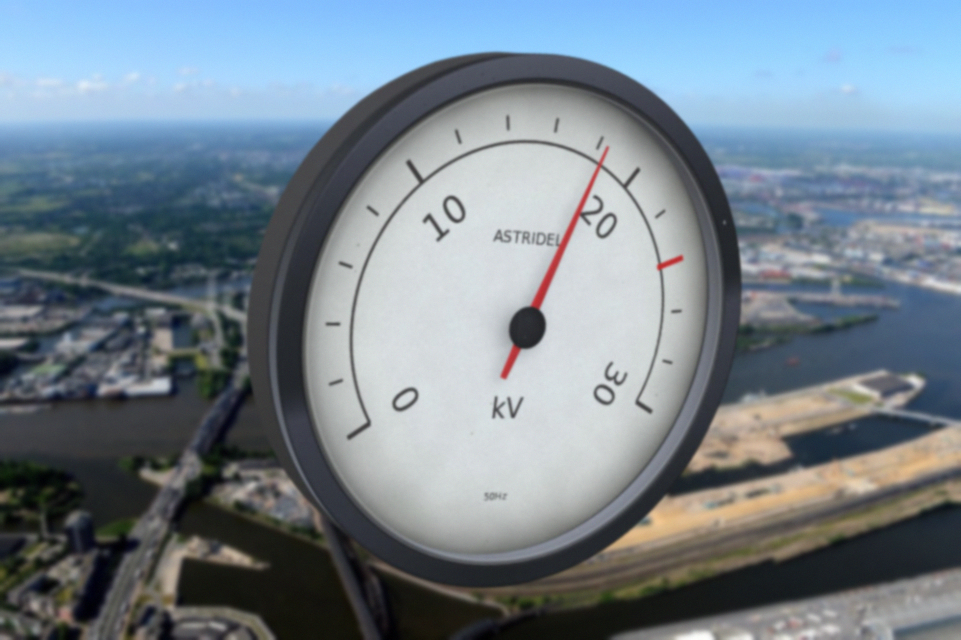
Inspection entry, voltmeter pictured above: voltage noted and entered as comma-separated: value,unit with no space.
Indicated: 18,kV
